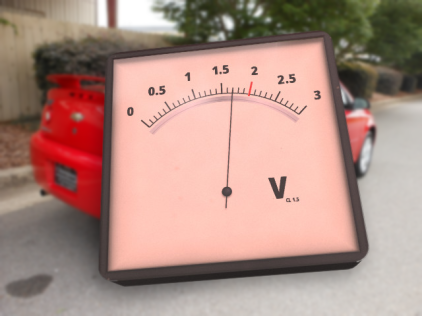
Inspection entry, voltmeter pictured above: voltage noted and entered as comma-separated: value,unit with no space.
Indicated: 1.7,V
